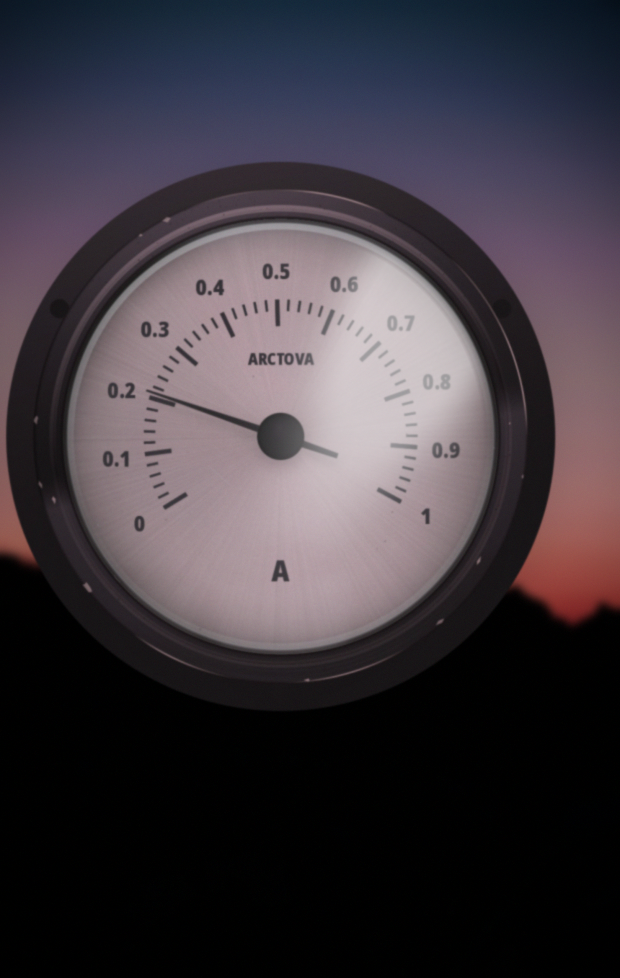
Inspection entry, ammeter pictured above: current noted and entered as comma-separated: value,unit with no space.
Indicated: 0.21,A
